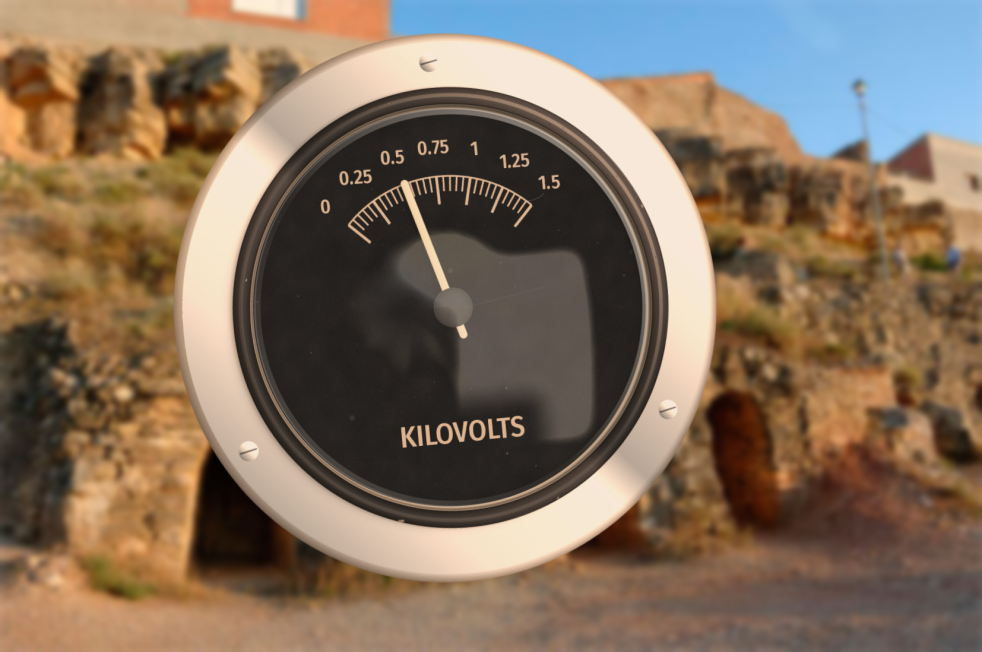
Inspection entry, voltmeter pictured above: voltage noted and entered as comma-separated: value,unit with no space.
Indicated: 0.5,kV
